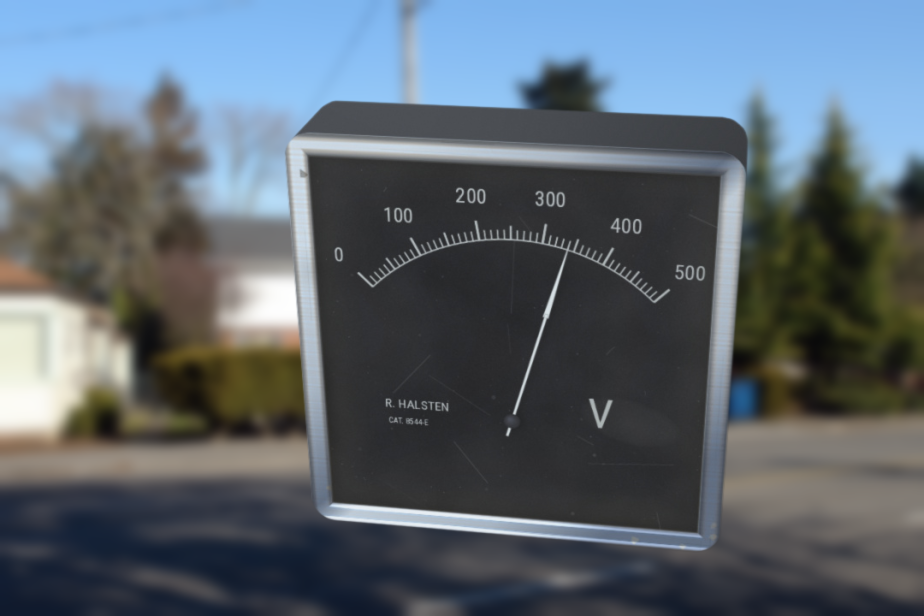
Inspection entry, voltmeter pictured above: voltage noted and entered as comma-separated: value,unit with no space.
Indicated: 340,V
